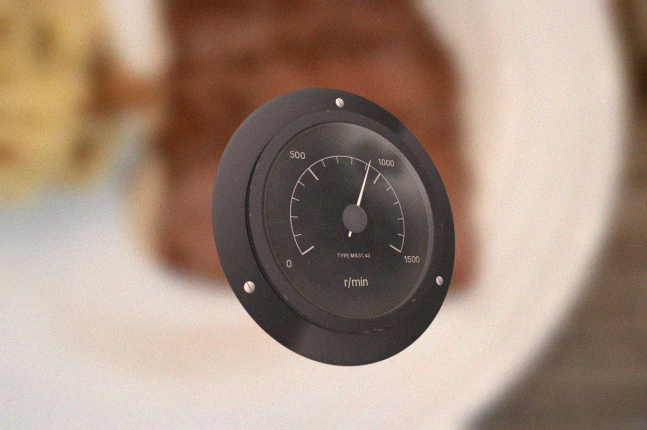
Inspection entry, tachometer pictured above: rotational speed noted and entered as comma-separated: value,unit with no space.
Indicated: 900,rpm
